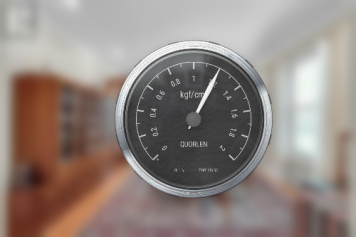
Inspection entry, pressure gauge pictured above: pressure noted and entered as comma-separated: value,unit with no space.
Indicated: 1.2,kg/cm²
